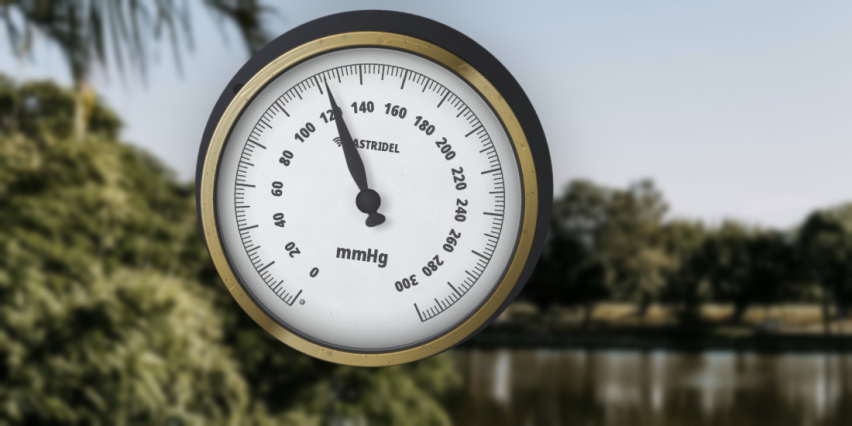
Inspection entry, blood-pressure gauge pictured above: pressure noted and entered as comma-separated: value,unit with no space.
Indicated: 124,mmHg
